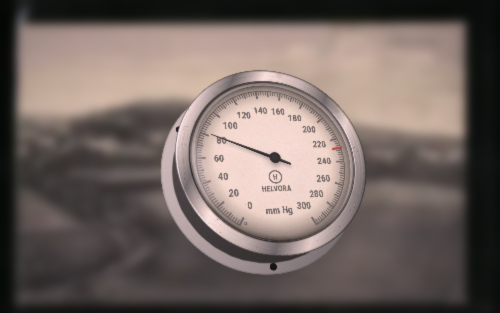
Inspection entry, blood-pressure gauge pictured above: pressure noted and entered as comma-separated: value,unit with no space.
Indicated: 80,mmHg
